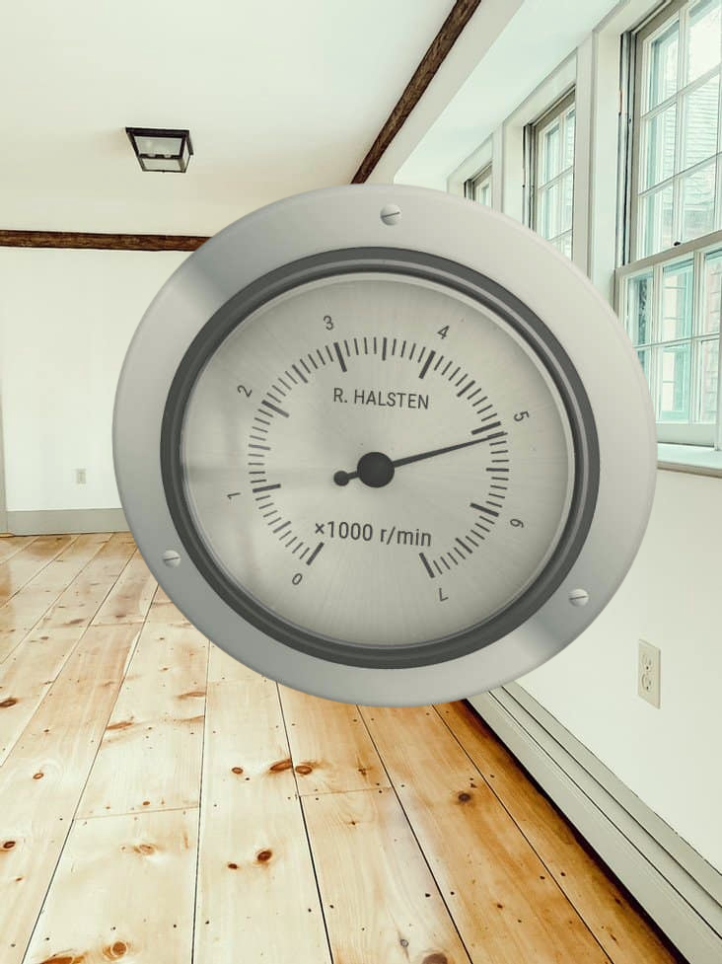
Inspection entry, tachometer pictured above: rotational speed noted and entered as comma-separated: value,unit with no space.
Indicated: 5100,rpm
